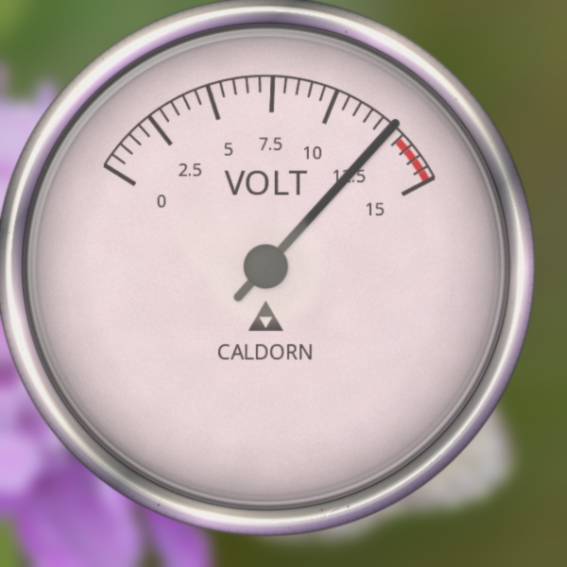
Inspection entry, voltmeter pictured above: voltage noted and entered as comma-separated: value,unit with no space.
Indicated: 12.5,V
